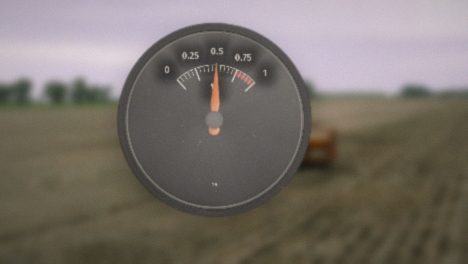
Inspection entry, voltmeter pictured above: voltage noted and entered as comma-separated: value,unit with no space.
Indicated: 0.5,V
